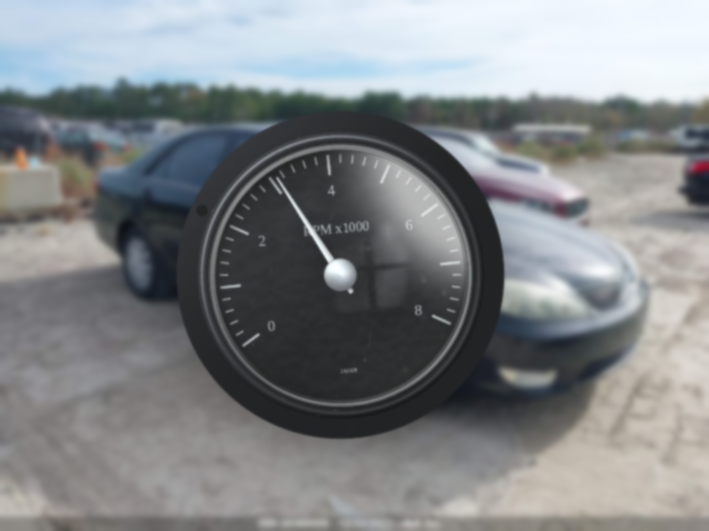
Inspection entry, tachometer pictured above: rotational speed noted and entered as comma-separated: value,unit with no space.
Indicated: 3100,rpm
